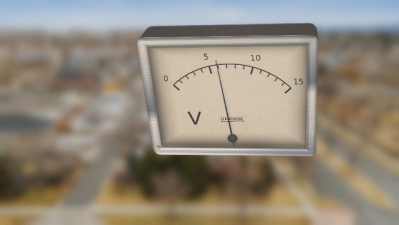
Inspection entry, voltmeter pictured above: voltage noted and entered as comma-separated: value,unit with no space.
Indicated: 6,V
